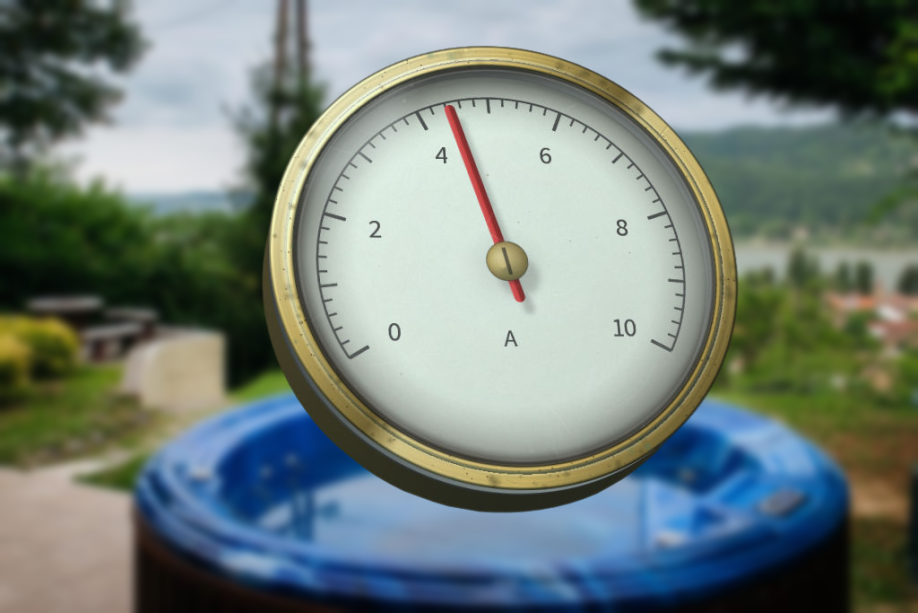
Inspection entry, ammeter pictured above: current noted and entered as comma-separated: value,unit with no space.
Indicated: 4.4,A
